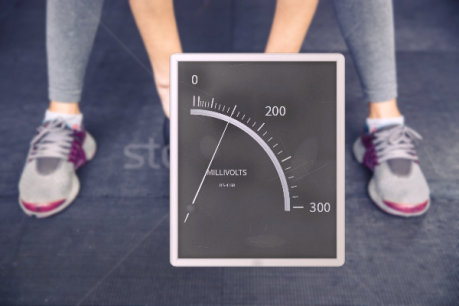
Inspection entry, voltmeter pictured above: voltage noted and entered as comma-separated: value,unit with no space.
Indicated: 150,mV
